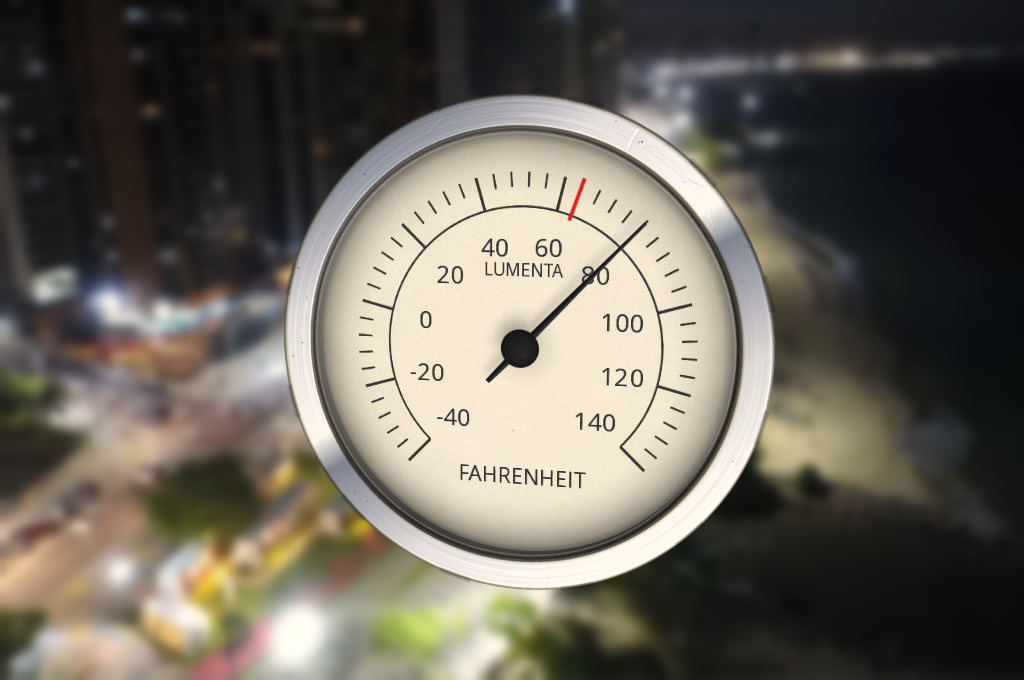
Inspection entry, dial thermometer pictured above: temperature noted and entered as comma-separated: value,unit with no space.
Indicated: 80,°F
